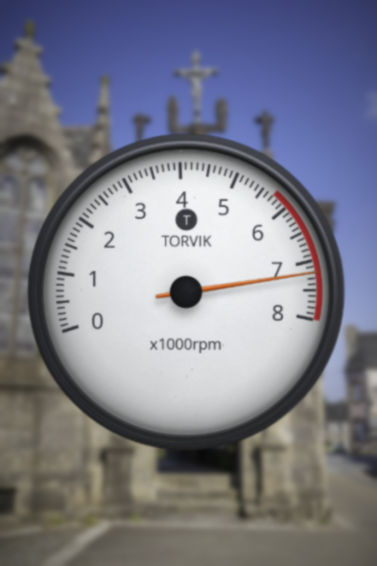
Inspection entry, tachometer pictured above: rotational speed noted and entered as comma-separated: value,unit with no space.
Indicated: 7200,rpm
